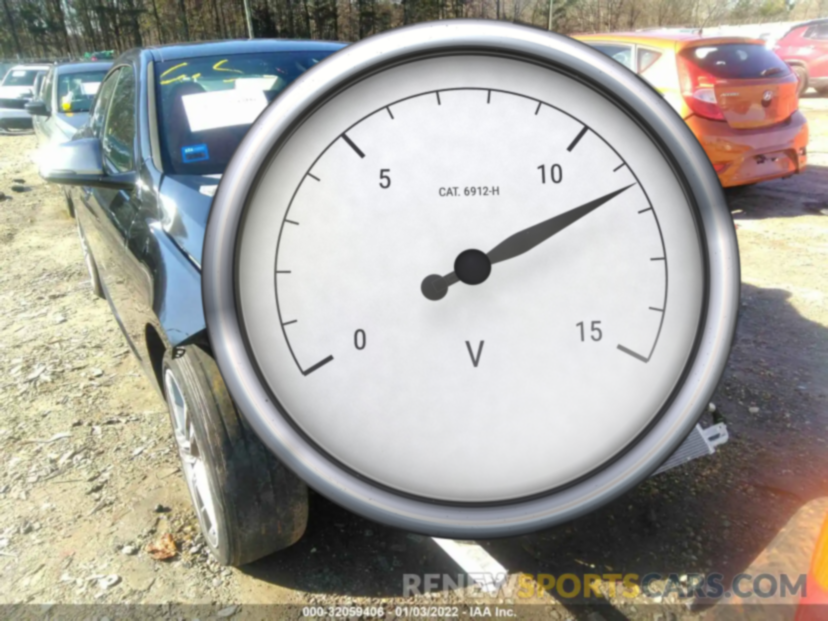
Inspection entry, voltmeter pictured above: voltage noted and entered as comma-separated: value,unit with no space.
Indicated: 11.5,V
